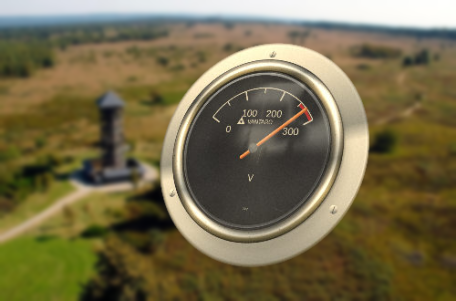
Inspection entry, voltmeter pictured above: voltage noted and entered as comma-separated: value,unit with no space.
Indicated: 275,V
